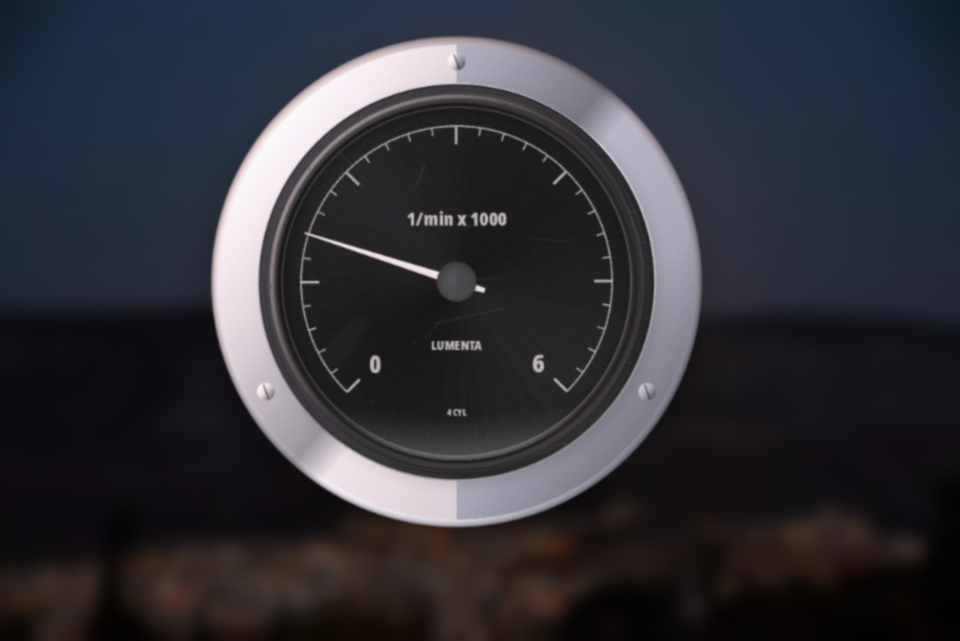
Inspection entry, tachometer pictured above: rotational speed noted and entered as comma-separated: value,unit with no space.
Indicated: 1400,rpm
